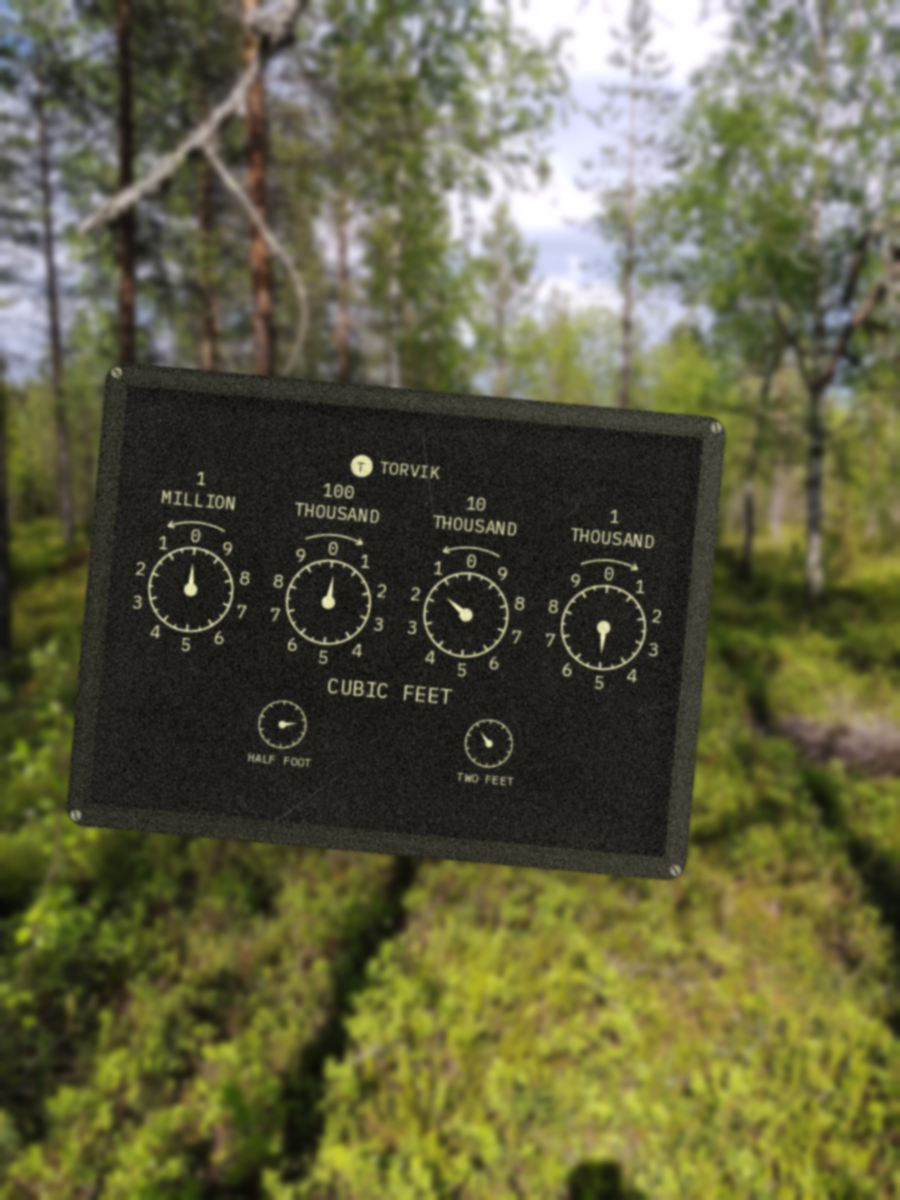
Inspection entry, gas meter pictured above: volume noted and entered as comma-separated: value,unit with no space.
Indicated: 1500,ft³
